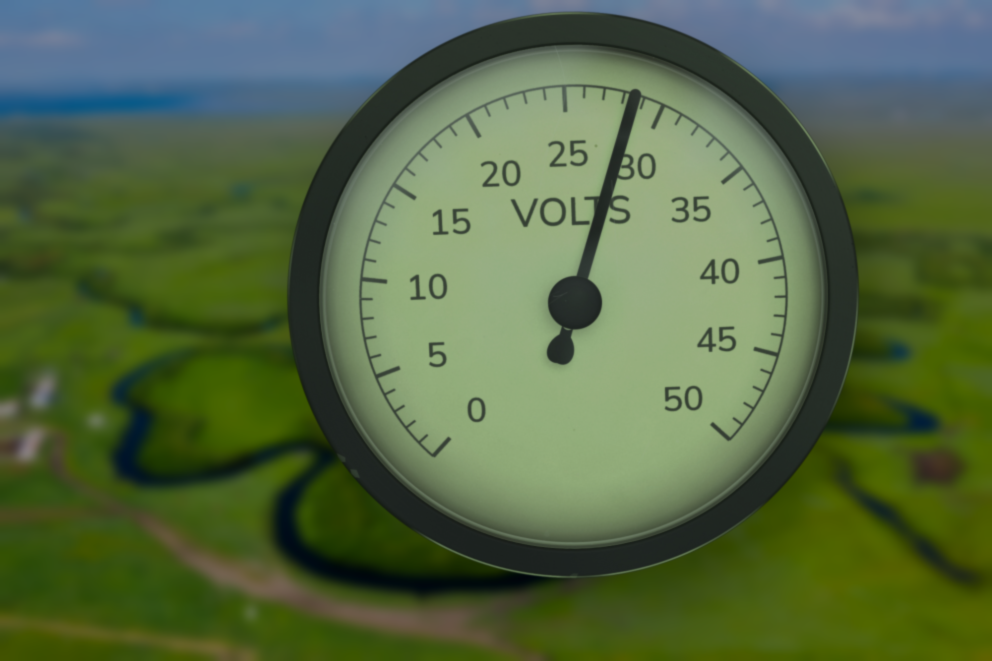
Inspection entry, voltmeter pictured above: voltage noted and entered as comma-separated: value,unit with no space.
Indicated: 28.5,V
